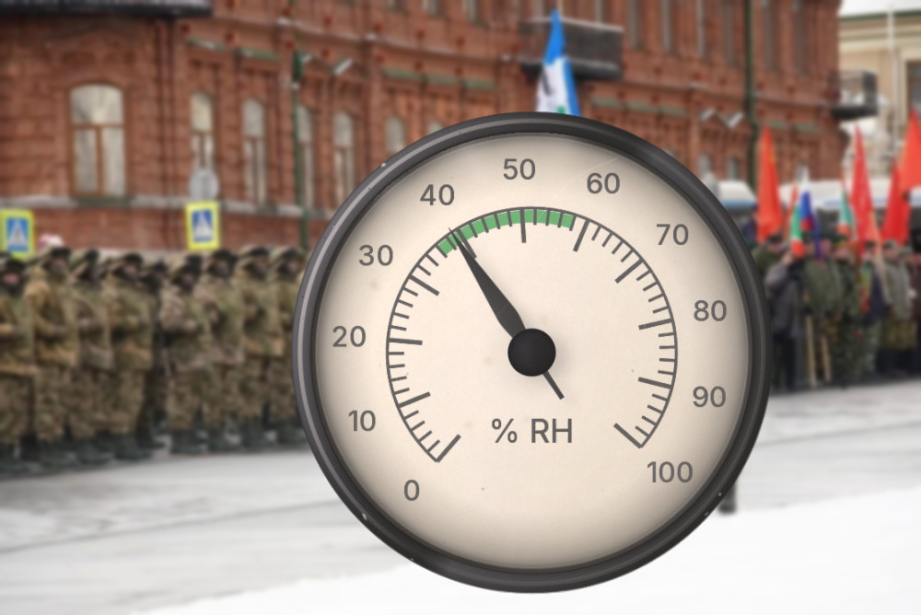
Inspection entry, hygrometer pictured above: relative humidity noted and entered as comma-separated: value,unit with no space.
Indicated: 39,%
